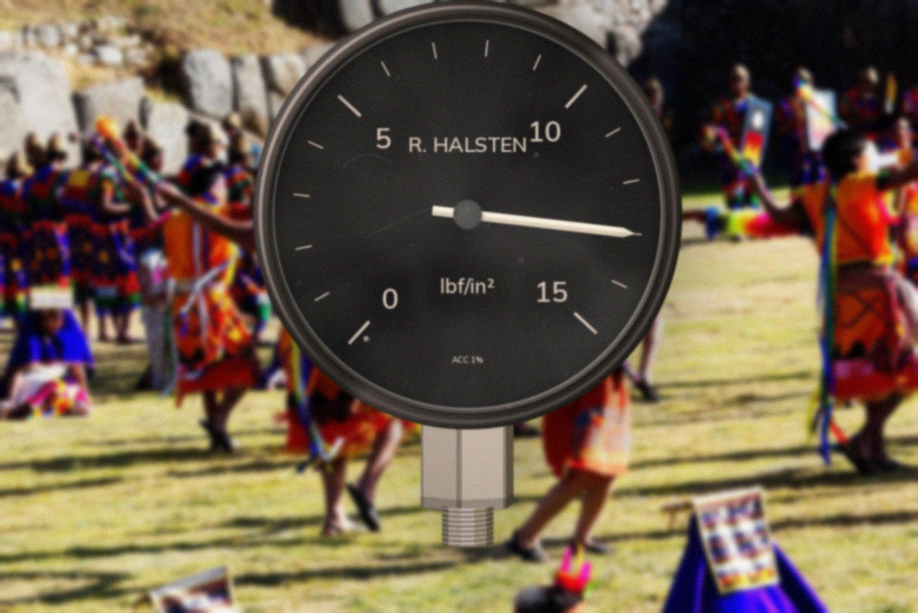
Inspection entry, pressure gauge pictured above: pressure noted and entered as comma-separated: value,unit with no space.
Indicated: 13,psi
